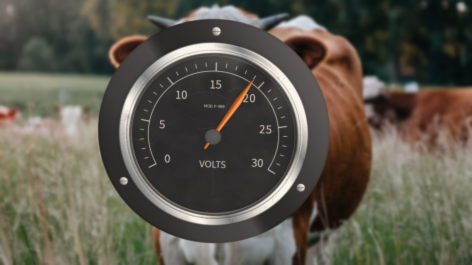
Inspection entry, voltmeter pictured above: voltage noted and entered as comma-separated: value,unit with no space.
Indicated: 19,V
